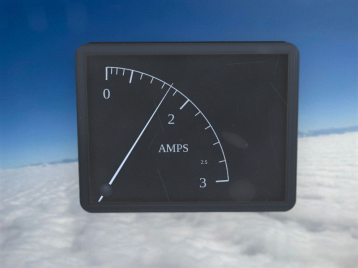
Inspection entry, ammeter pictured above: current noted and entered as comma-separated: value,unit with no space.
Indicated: 1.7,A
